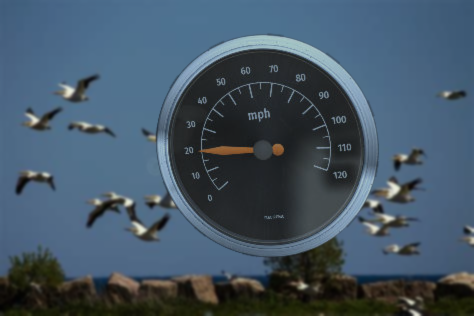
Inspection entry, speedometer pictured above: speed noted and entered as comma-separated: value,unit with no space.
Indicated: 20,mph
